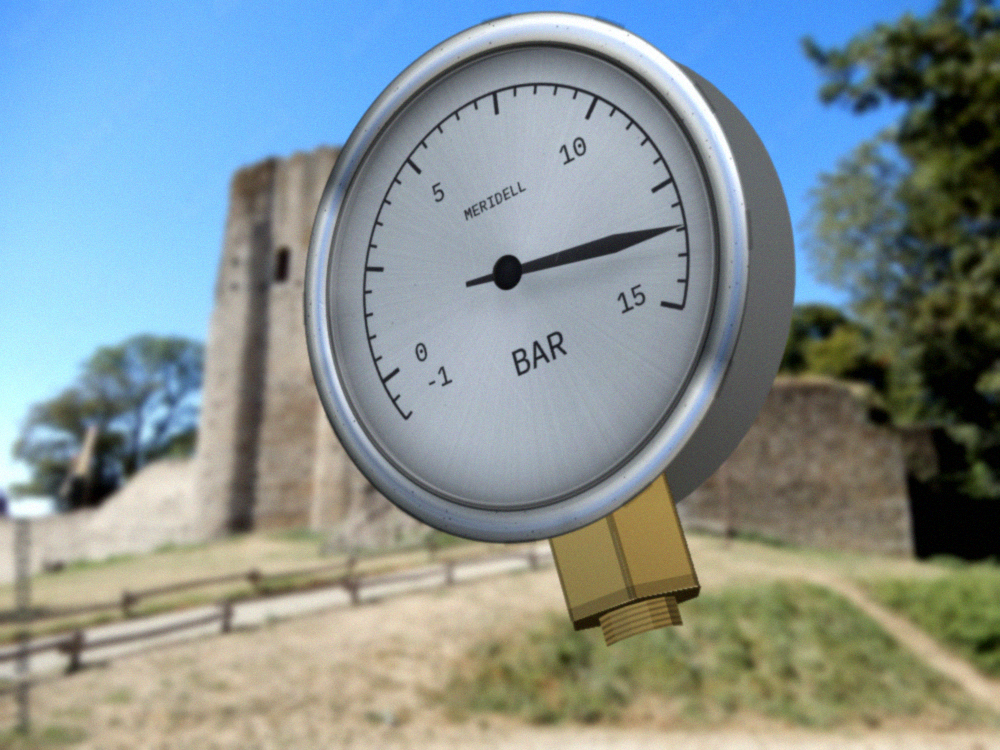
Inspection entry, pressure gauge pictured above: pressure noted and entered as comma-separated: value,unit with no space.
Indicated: 13.5,bar
